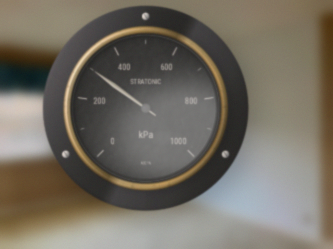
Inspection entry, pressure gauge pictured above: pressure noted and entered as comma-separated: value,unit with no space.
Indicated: 300,kPa
